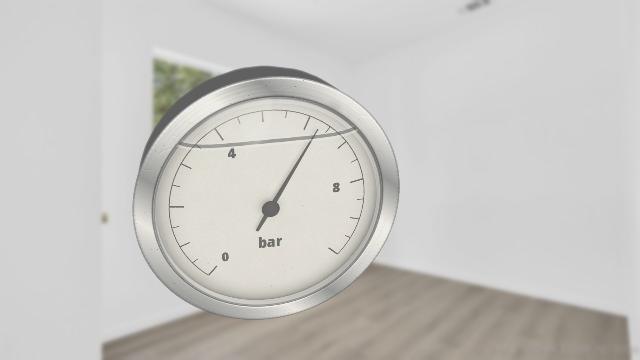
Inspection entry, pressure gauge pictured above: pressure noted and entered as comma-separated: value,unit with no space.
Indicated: 6.25,bar
